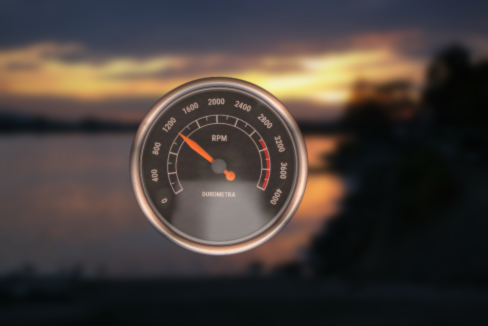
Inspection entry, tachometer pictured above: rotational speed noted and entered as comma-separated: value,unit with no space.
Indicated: 1200,rpm
